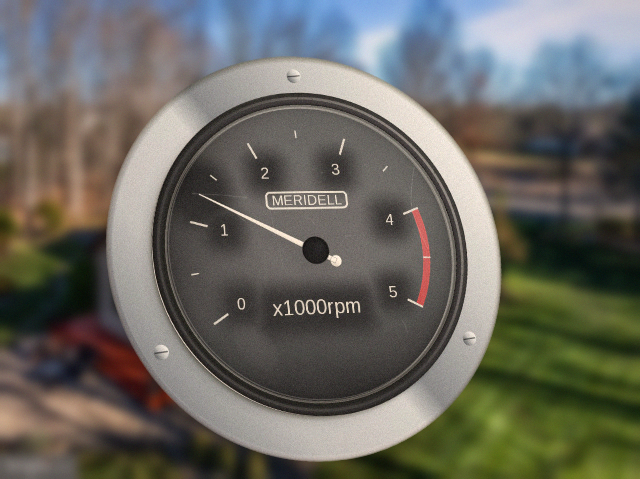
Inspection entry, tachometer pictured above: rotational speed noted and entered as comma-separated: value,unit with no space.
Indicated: 1250,rpm
